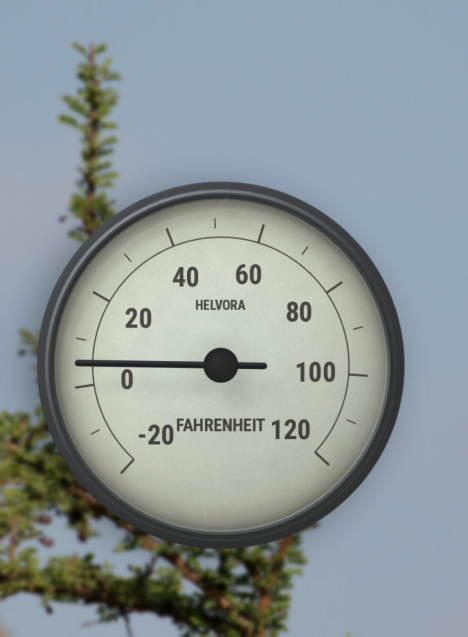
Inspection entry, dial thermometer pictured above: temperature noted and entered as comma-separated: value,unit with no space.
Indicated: 5,°F
